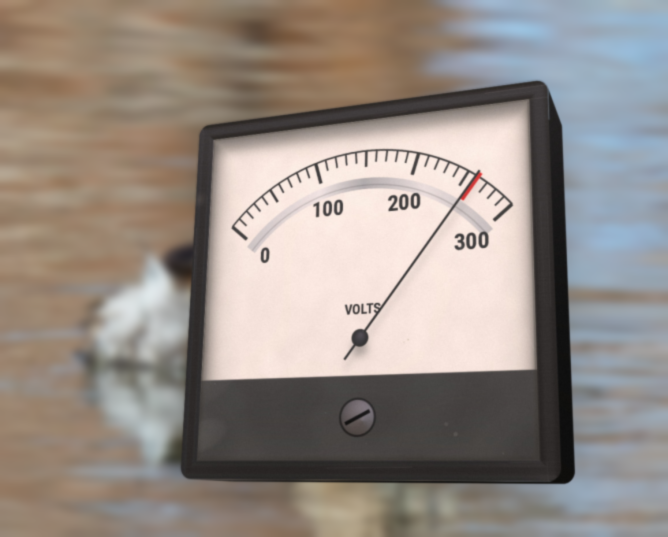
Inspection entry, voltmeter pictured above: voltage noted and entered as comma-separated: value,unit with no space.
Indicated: 260,V
